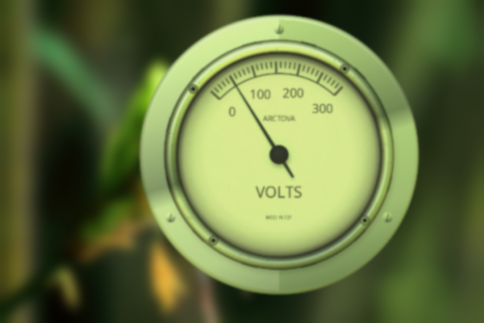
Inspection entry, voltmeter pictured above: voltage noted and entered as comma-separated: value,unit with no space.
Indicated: 50,V
